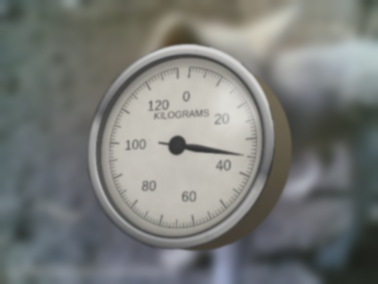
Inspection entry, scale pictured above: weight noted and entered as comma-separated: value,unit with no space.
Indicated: 35,kg
